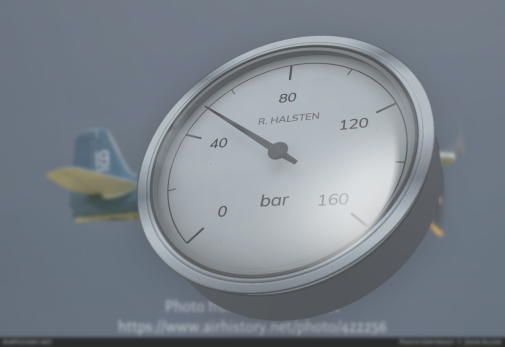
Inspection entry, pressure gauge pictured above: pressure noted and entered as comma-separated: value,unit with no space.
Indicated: 50,bar
